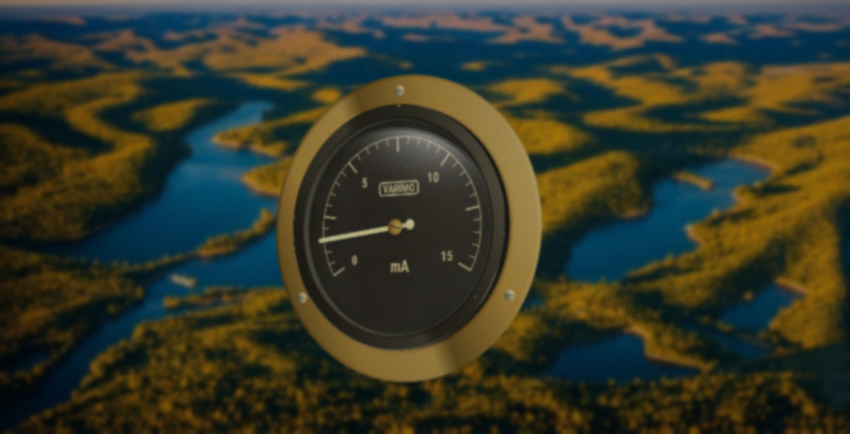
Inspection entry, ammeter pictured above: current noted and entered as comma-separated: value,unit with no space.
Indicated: 1.5,mA
